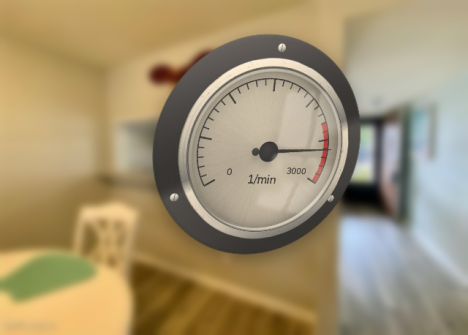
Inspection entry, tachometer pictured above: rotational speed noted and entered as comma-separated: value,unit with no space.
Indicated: 2600,rpm
